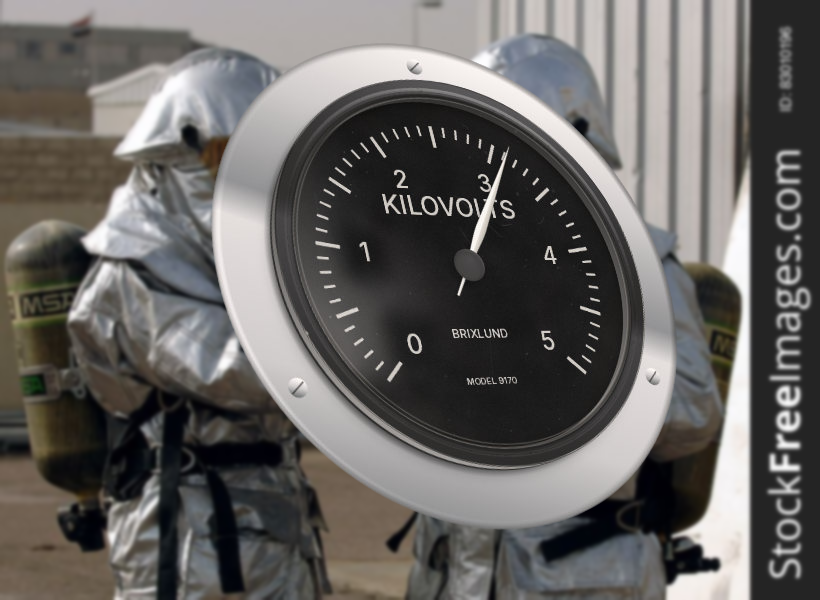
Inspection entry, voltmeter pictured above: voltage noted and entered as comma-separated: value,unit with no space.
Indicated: 3.1,kV
